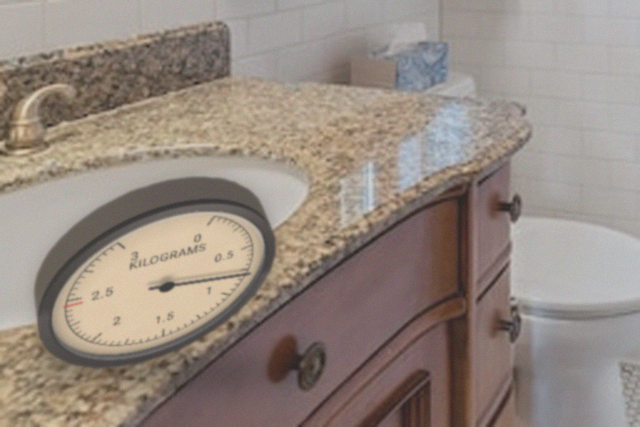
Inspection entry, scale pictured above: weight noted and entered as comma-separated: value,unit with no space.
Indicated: 0.75,kg
